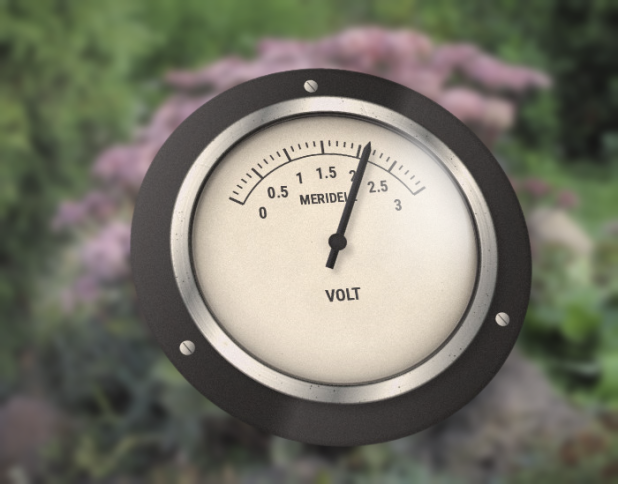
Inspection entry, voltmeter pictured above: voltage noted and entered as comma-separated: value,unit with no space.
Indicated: 2.1,V
